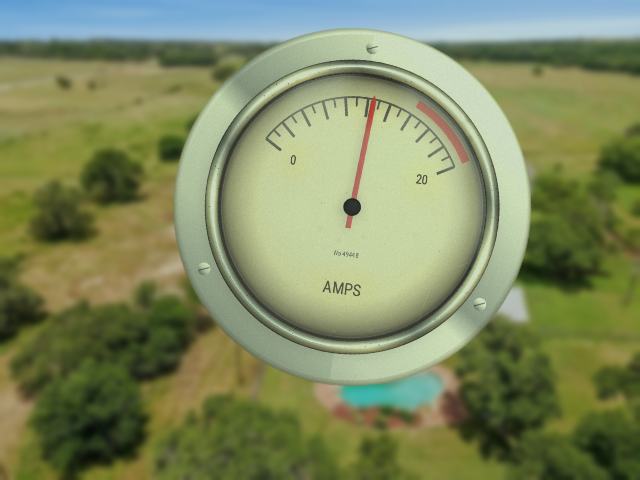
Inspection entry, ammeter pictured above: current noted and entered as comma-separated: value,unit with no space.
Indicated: 10.5,A
